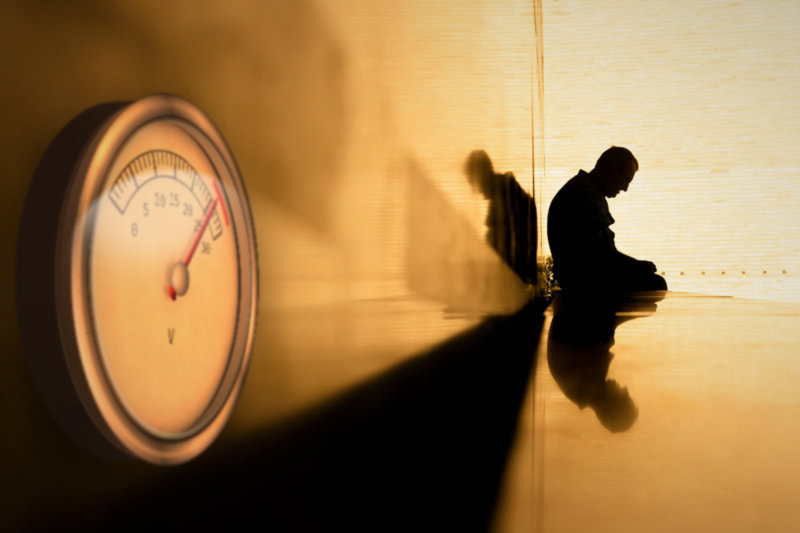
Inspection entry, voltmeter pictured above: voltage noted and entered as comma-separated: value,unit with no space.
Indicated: 25,V
